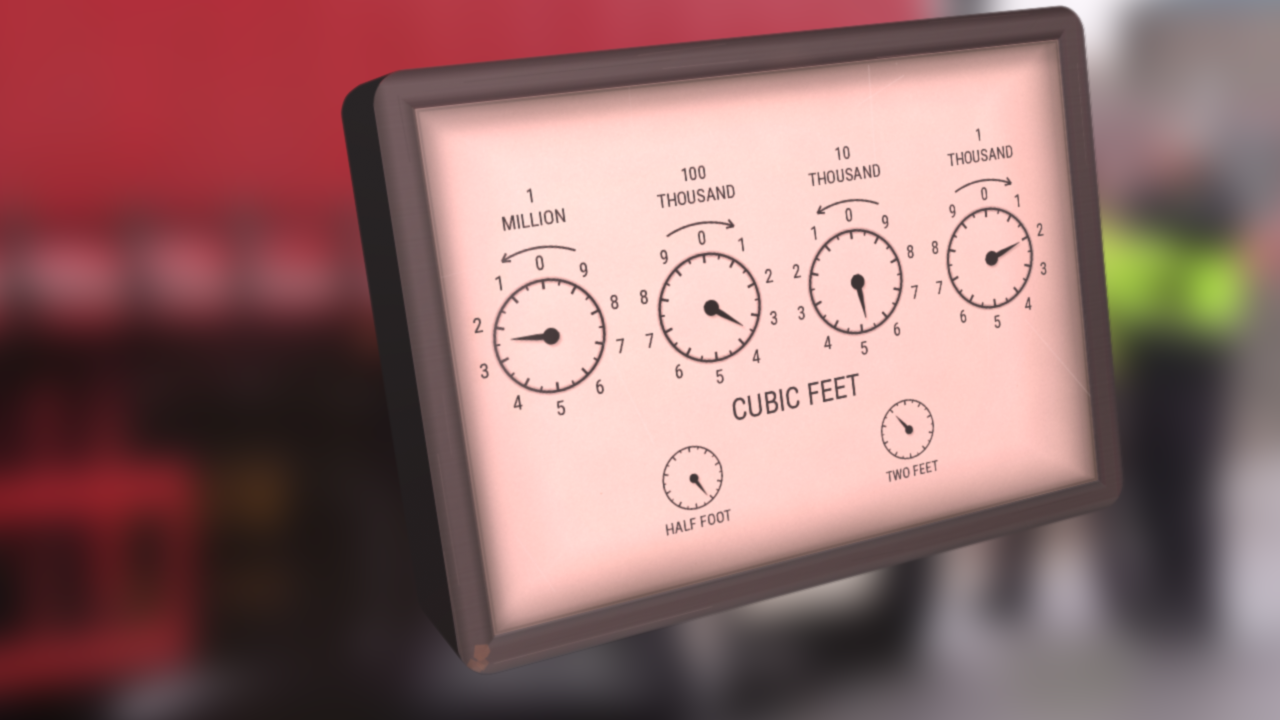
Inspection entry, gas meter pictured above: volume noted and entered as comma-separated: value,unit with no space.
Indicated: 235200,ft³
